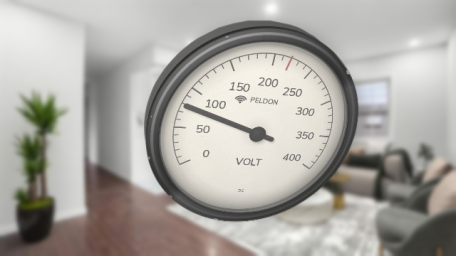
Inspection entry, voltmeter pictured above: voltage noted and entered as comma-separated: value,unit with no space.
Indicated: 80,V
